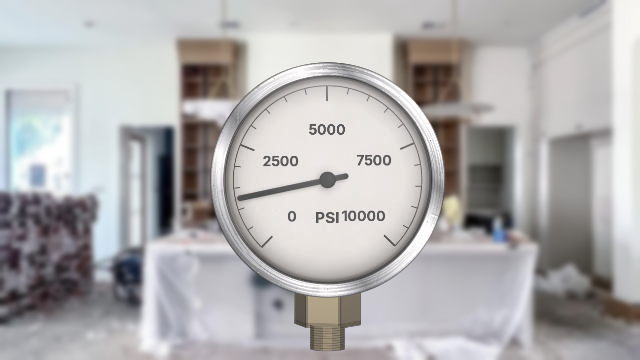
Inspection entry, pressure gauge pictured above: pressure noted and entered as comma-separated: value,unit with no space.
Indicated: 1250,psi
